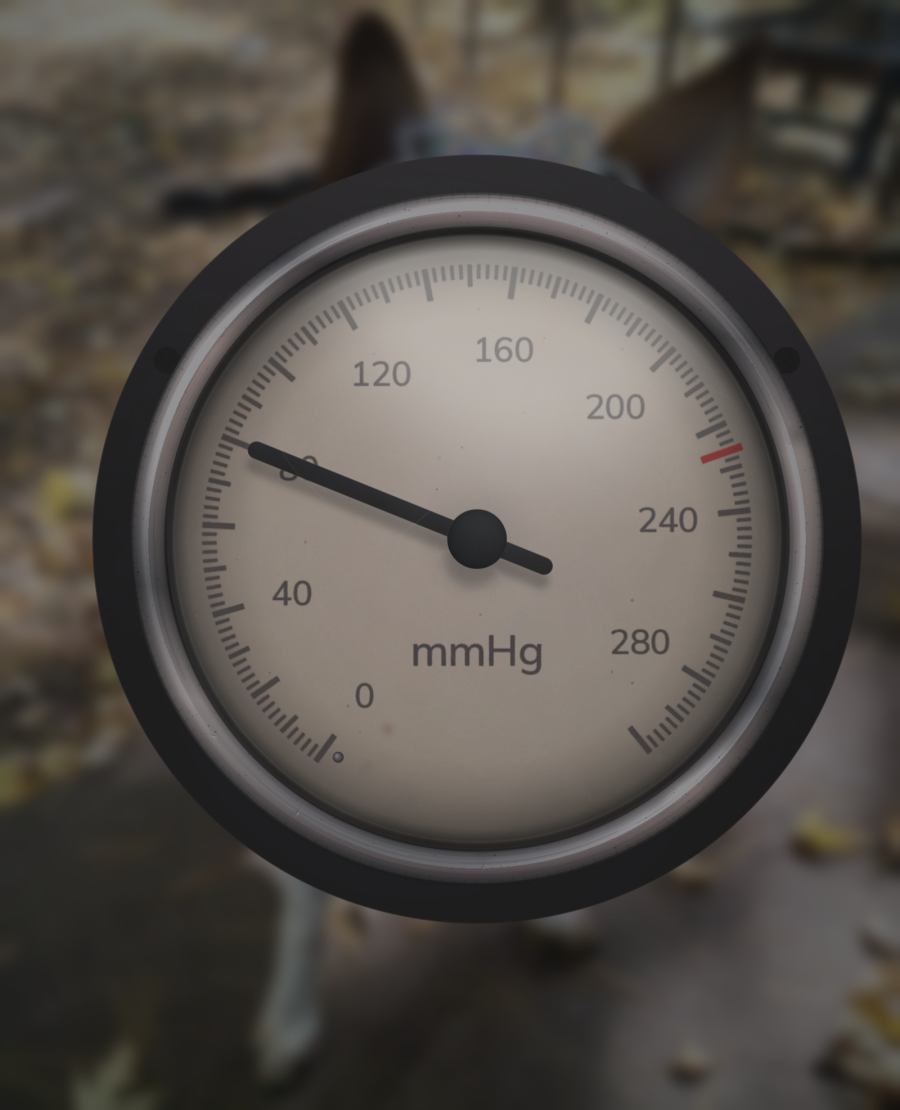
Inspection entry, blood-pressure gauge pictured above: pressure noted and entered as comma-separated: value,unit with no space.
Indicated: 80,mmHg
